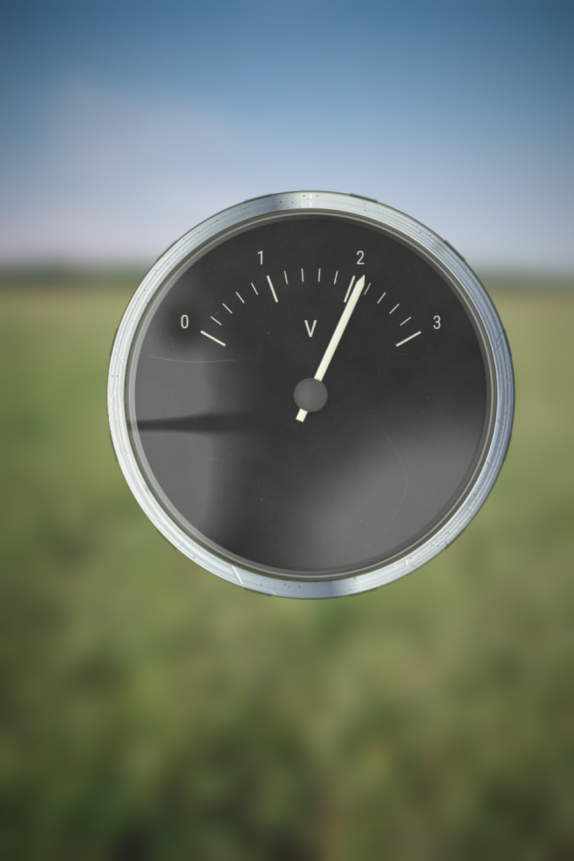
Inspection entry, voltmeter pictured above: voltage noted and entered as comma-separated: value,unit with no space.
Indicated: 2.1,V
